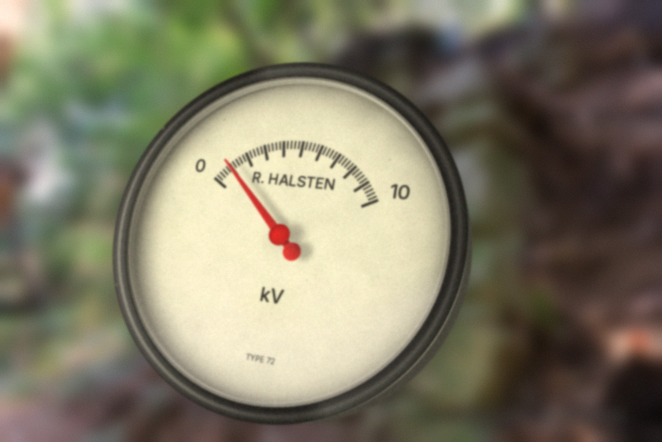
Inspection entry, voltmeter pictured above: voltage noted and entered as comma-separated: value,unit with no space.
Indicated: 1,kV
